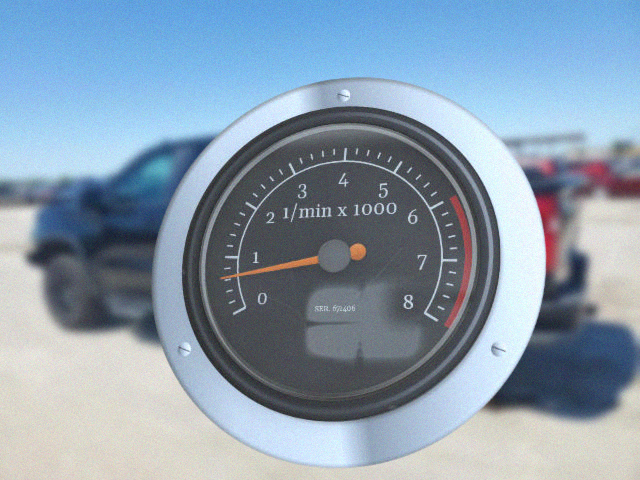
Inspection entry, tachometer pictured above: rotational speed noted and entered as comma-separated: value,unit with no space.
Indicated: 600,rpm
